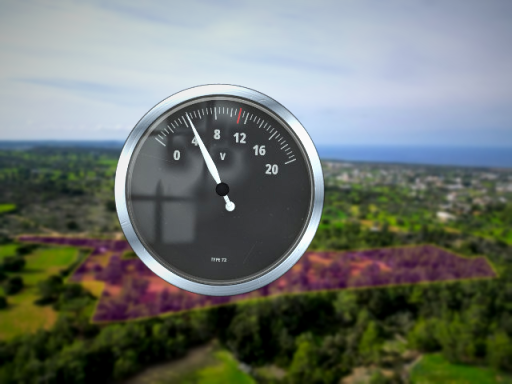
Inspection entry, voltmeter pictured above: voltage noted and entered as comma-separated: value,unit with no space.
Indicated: 4.5,V
